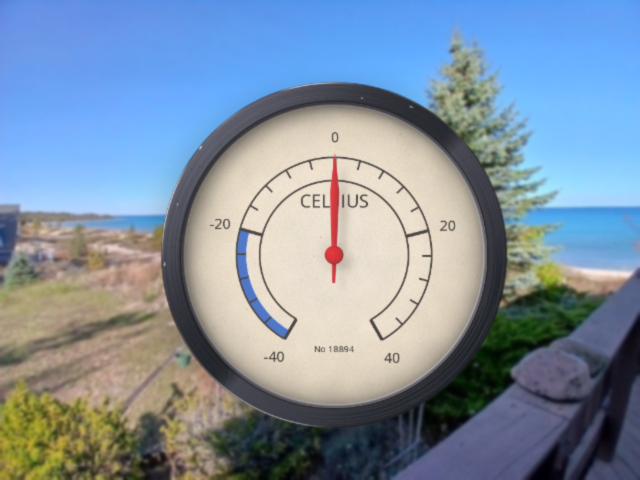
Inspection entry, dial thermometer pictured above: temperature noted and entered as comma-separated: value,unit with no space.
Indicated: 0,°C
